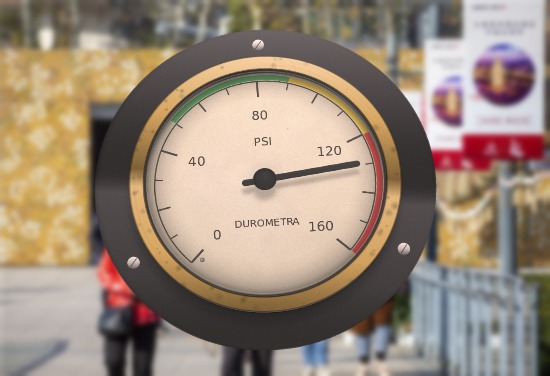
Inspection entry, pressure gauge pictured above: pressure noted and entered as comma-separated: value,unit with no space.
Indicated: 130,psi
